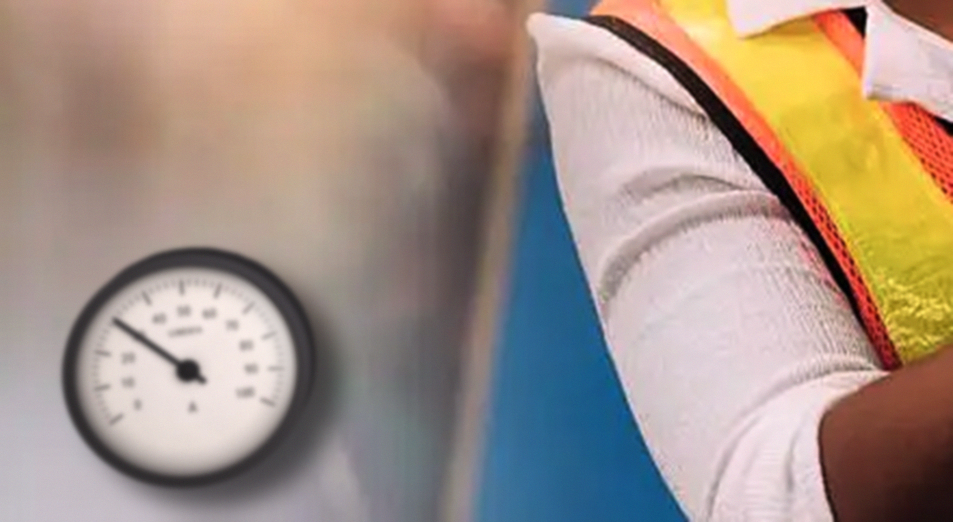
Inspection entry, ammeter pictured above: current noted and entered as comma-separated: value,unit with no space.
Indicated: 30,A
